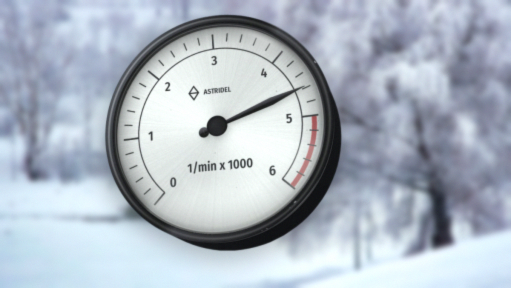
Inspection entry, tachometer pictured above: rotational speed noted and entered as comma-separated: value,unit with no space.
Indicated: 4600,rpm
